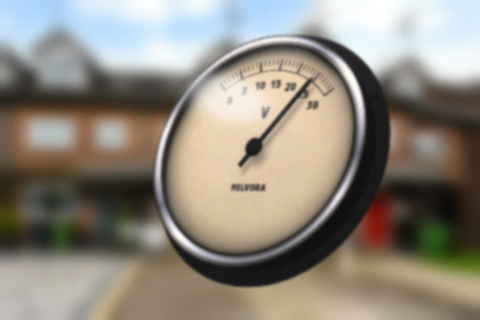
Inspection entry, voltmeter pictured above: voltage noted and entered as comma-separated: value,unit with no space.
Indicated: 25,V
